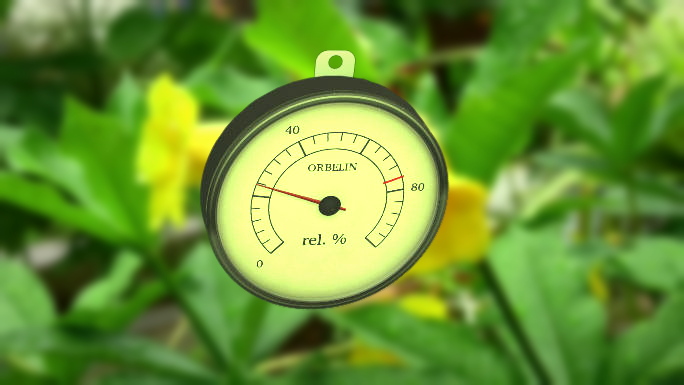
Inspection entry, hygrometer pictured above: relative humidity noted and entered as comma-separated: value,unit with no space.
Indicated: 24,%
